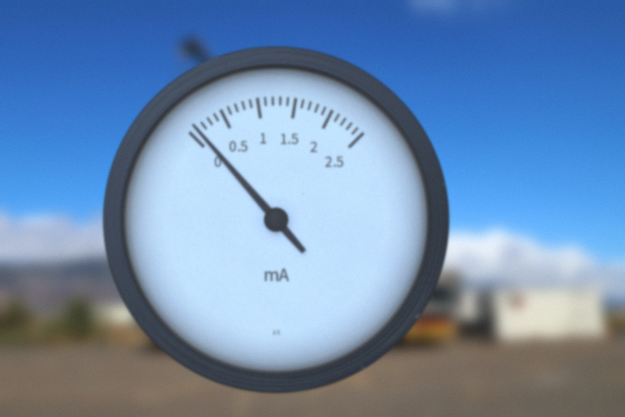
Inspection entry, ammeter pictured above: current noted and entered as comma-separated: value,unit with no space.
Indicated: 0.1,mA
